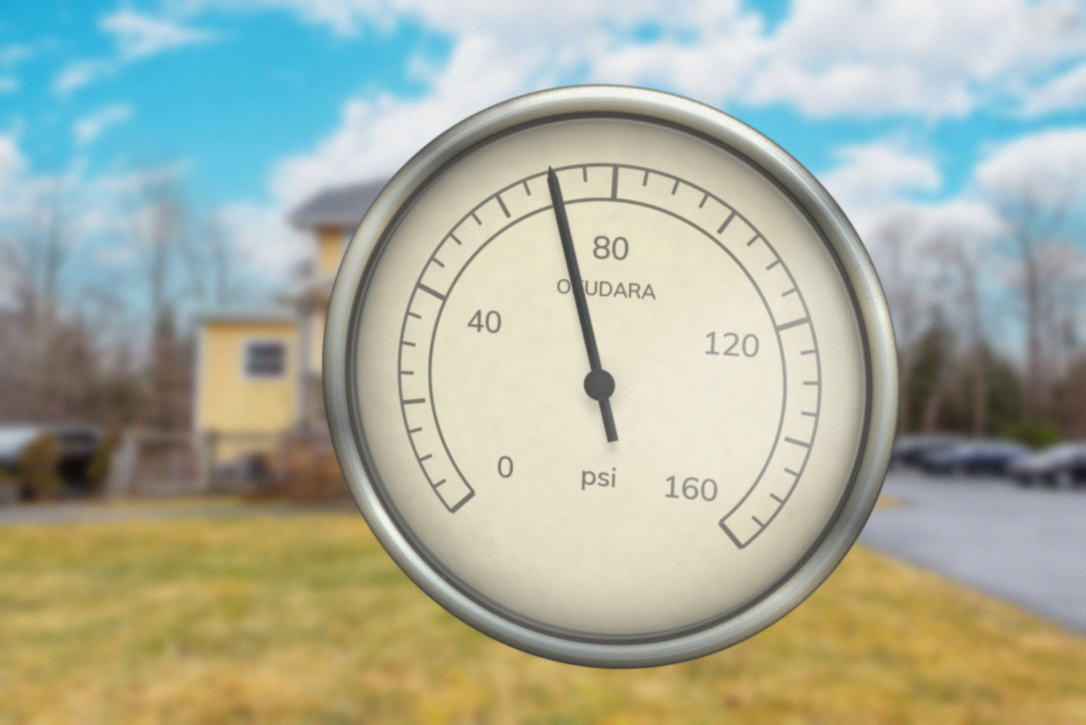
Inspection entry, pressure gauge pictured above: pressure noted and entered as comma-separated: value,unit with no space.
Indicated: 70,psi
